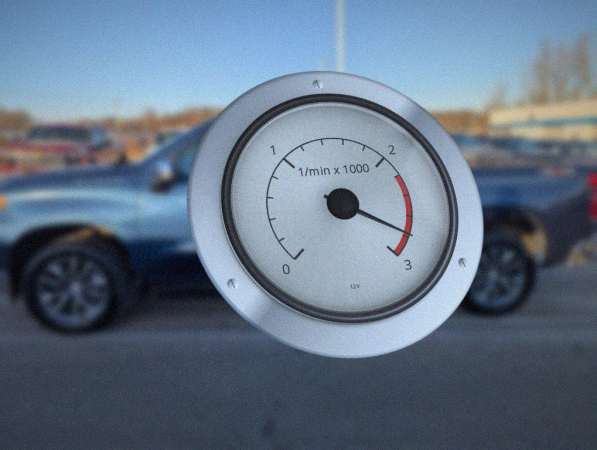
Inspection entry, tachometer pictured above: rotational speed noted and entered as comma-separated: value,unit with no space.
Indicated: 2800,rpm
